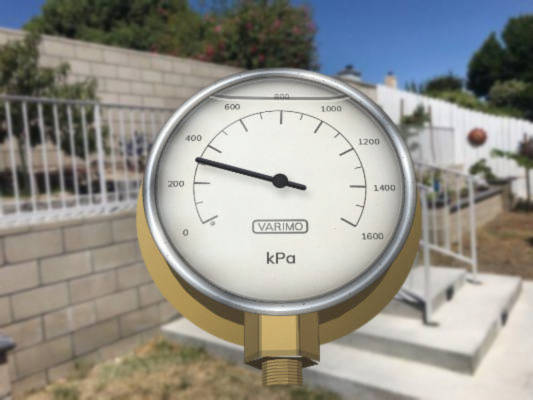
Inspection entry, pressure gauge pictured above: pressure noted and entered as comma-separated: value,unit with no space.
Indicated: 300,kPa
